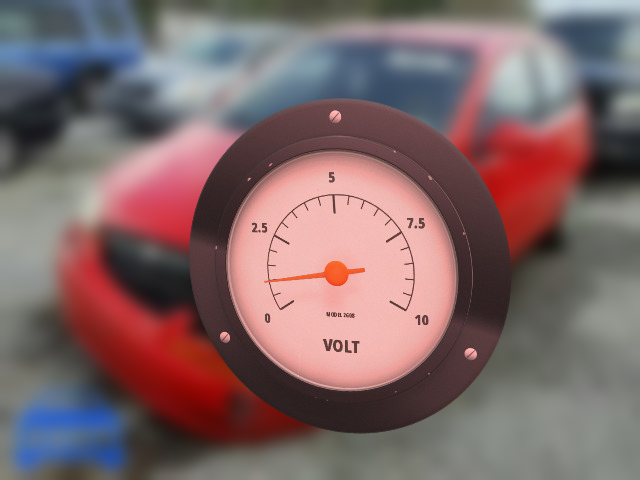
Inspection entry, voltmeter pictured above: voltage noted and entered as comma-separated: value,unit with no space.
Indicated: 1,V
